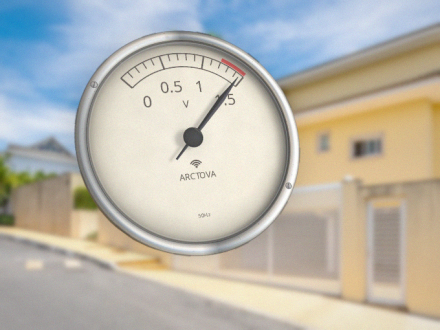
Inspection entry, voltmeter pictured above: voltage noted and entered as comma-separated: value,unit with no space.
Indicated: 1.45,V
